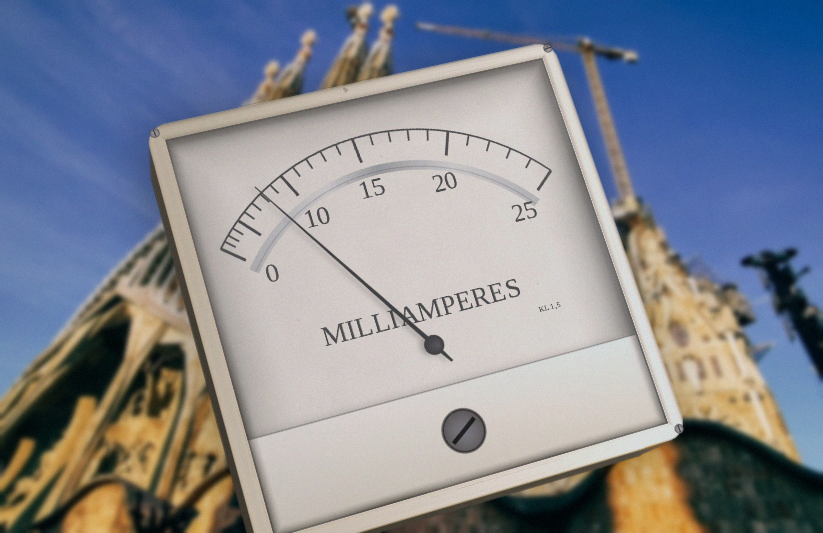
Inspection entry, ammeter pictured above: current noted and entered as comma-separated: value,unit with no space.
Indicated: 8,mA
